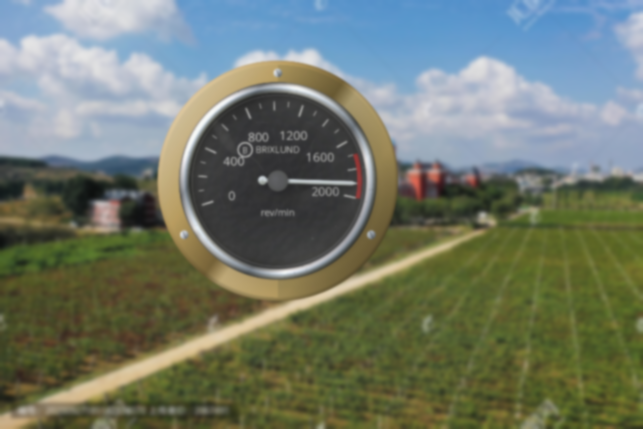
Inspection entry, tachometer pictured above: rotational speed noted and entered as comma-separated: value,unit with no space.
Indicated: 1900,rpm
